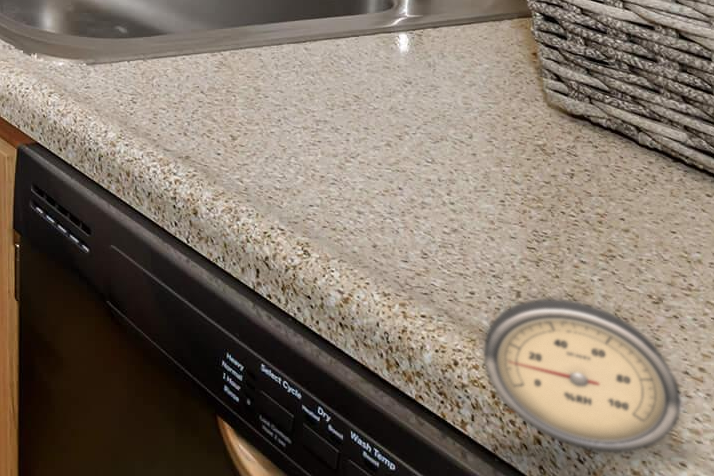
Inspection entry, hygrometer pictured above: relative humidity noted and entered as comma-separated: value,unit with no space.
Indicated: 12,%
